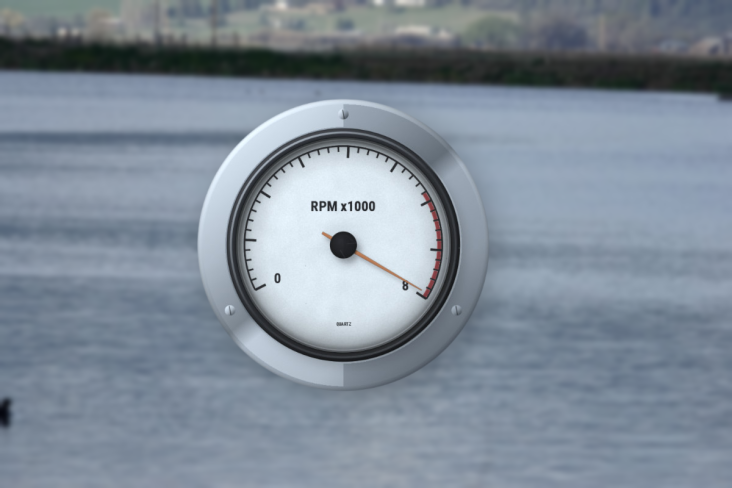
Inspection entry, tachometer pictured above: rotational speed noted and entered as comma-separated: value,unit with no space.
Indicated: 7900,rpm
